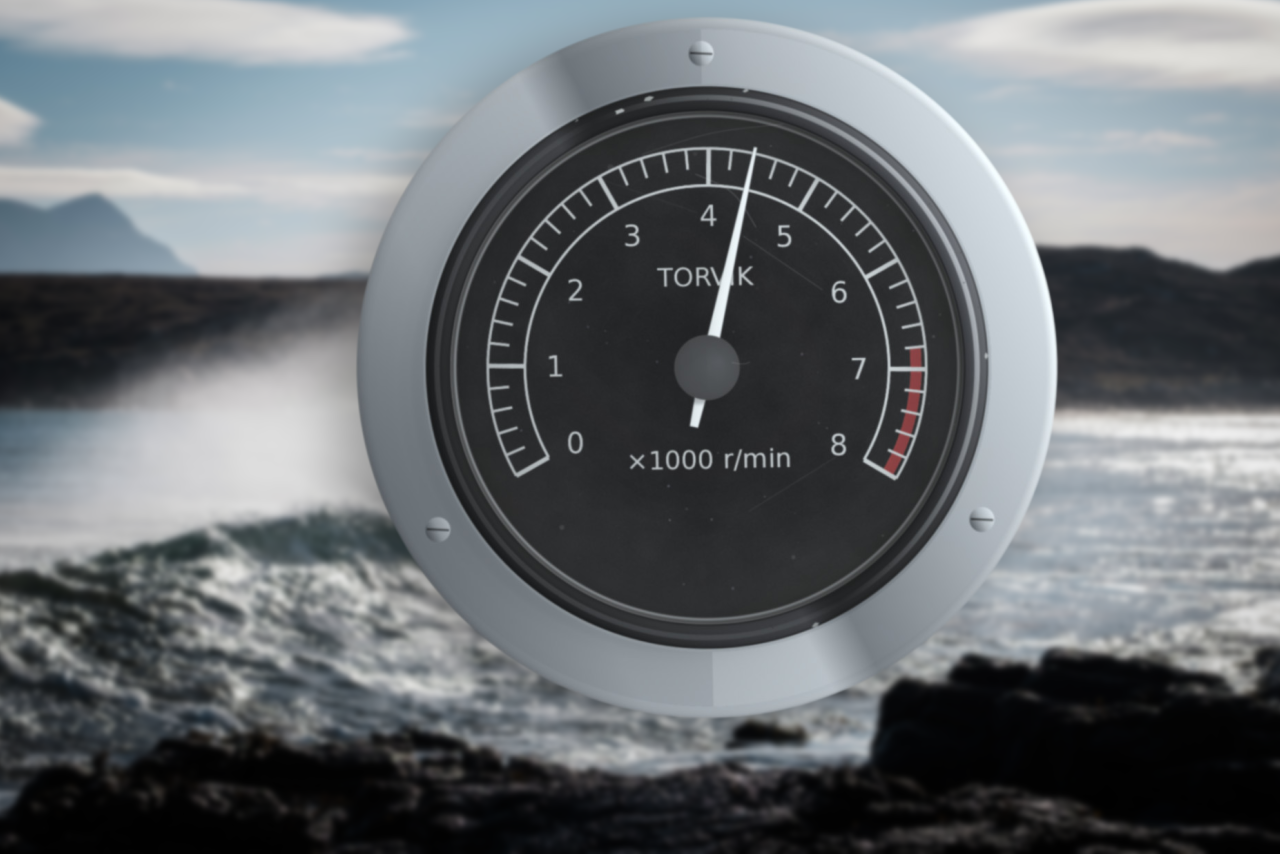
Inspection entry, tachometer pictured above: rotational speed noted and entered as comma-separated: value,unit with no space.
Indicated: 4400,rpm
